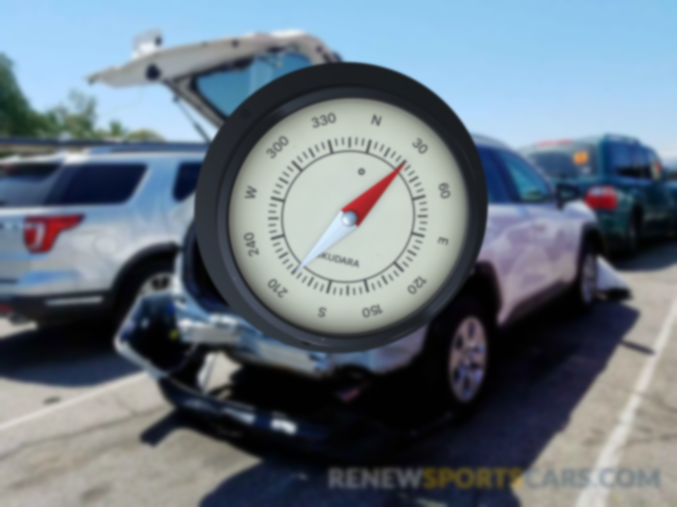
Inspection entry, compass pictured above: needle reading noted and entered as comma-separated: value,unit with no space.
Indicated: 30,°
